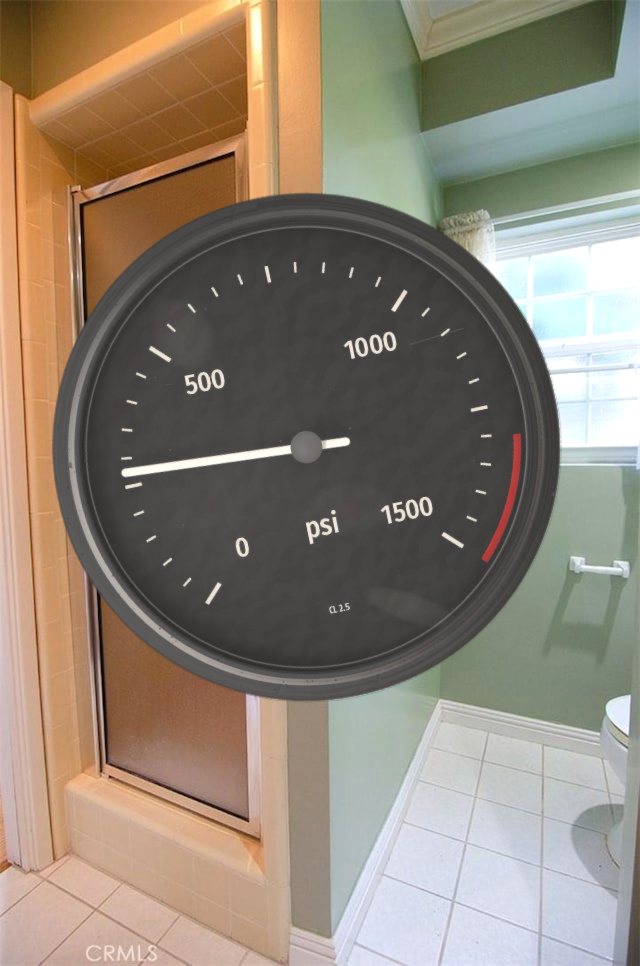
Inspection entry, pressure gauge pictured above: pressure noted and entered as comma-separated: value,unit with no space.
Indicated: 275,psi
